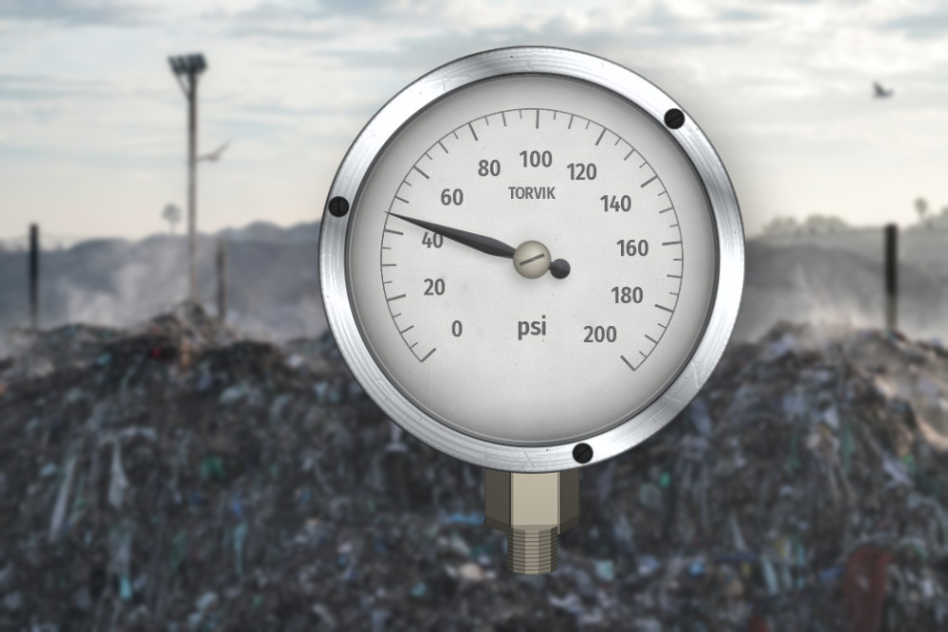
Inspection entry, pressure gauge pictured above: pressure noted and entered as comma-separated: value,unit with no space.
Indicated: 45,psi
